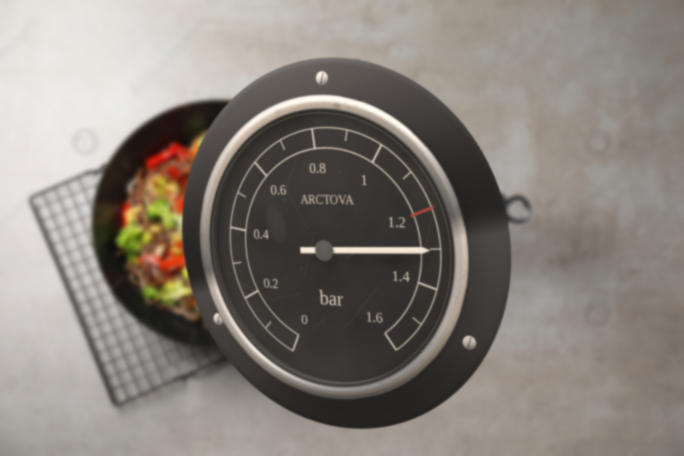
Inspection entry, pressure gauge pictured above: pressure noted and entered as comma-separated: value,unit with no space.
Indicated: 1.3,bar
